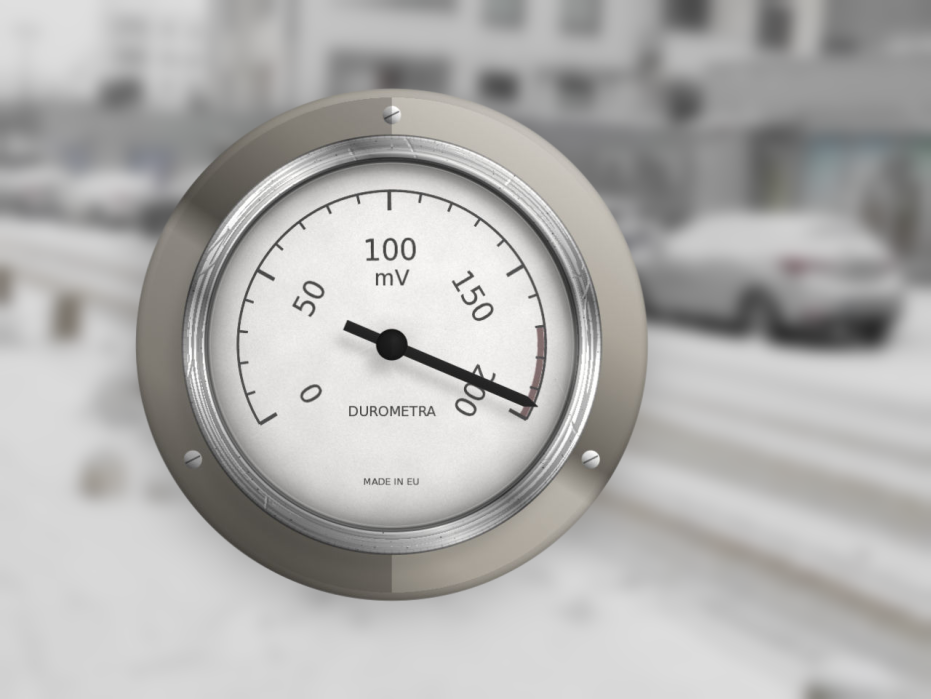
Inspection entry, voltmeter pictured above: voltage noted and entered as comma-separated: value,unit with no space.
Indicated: 195,mV
